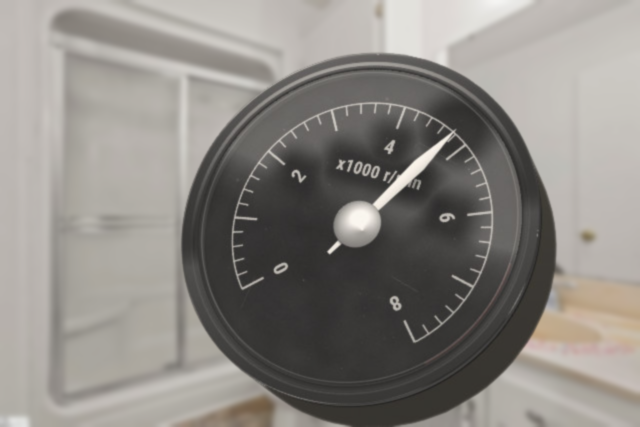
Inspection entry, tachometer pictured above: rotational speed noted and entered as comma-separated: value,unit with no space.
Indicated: 4800,rpm
